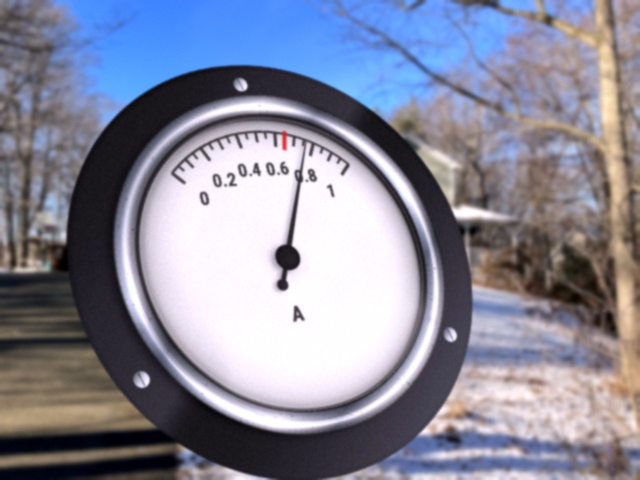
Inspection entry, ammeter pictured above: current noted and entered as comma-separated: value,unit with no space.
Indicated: 0.75,A
